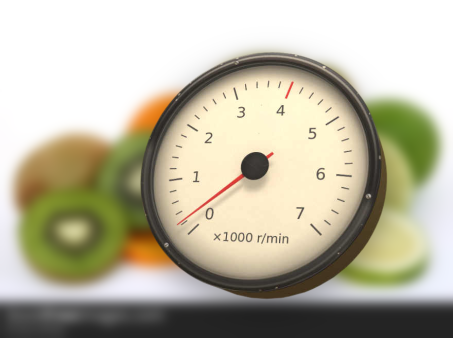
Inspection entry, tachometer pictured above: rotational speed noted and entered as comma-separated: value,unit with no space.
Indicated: 200,rpm
